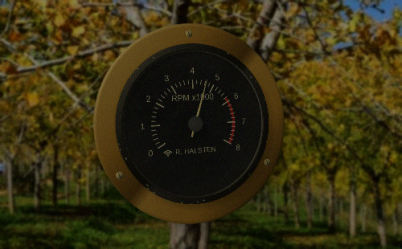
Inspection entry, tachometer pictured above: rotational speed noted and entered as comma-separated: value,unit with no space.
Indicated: 4600,rpm
